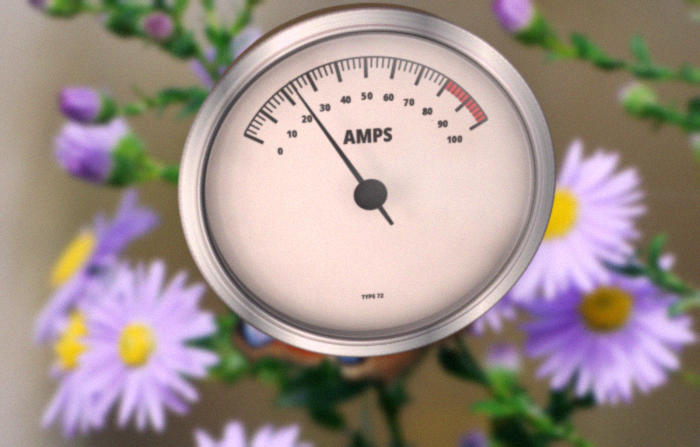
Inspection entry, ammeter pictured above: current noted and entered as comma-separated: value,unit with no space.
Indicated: 24,A
